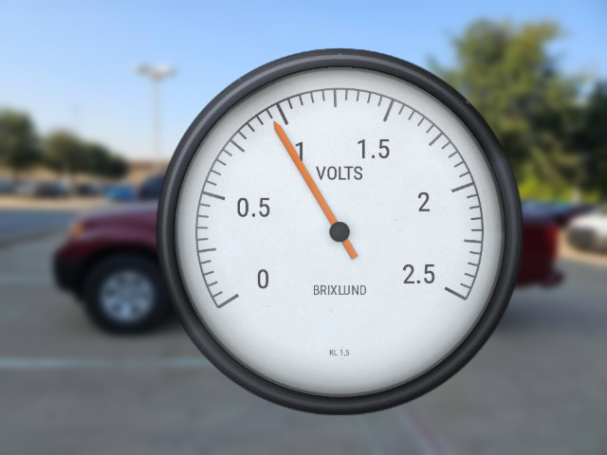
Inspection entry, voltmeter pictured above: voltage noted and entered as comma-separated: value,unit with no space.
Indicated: 0.95,V
